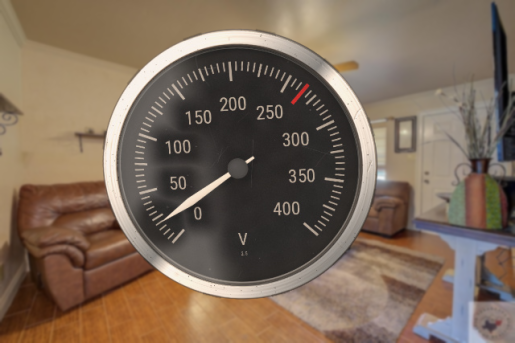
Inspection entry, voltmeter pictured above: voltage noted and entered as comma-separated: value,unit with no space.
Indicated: 20,V
